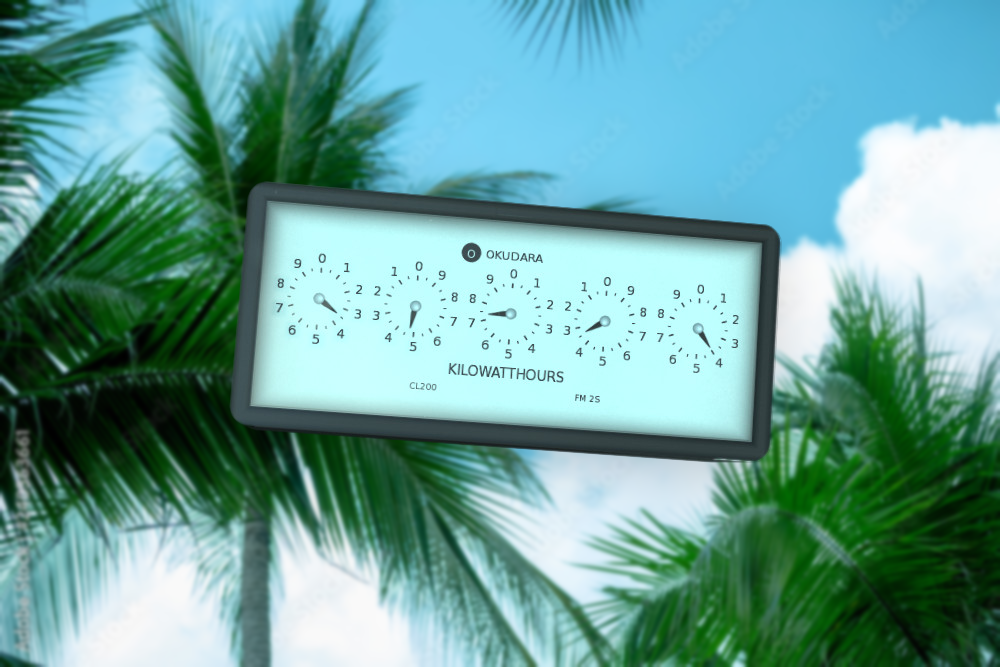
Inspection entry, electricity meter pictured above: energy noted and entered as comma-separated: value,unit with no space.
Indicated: 34734,kWh
